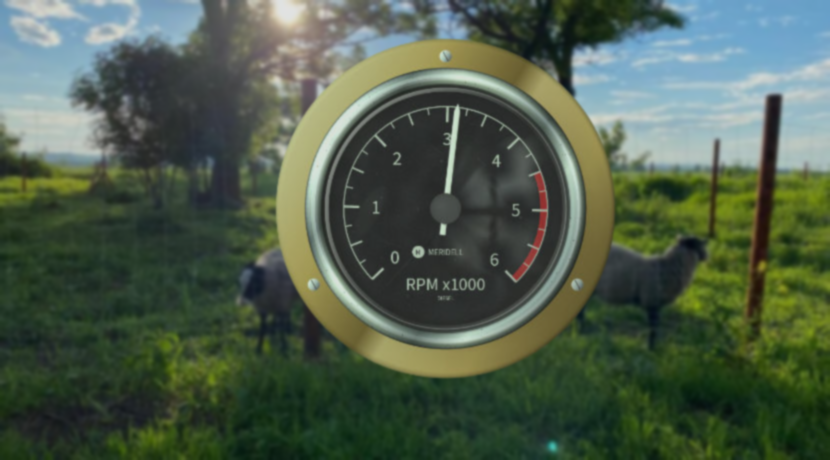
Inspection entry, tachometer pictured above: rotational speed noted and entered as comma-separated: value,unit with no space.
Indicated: 3125,rpm
